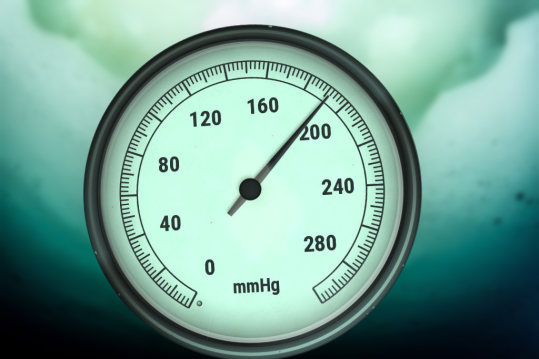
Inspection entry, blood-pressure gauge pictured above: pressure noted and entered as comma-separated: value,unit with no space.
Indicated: 192,mmHg
